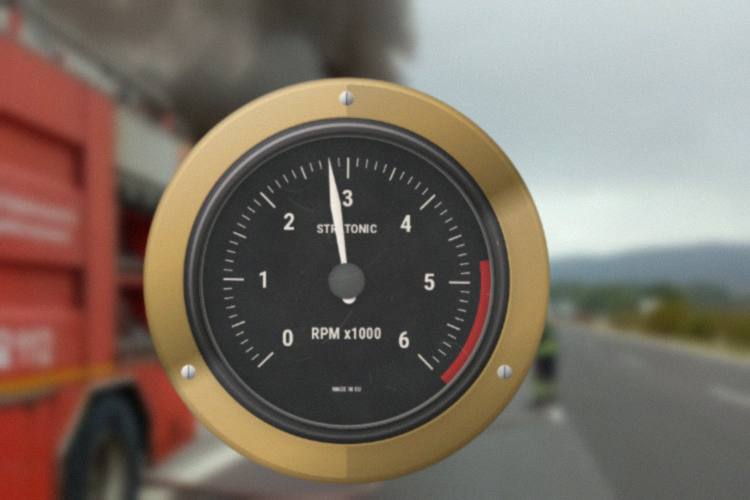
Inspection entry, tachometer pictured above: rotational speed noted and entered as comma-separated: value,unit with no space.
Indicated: 2800,rpm
